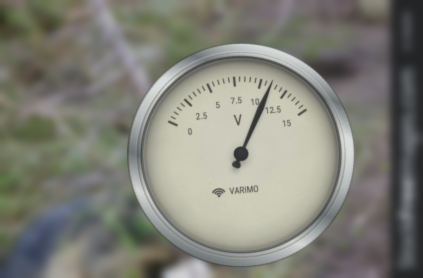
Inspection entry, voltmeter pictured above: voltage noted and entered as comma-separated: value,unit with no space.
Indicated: 11,V
